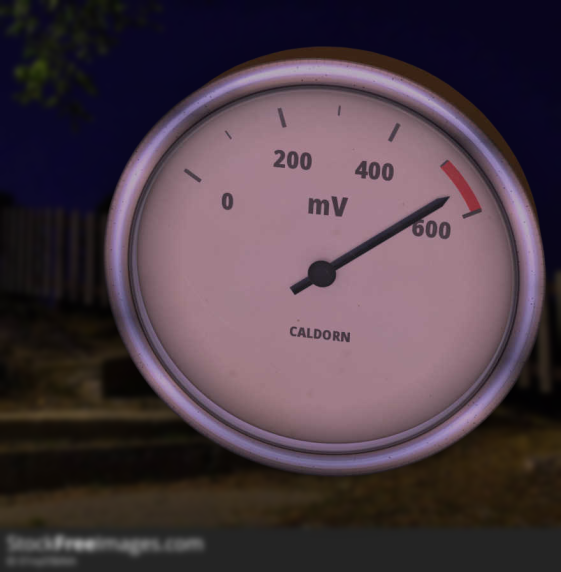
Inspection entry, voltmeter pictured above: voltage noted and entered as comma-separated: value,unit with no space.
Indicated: 550,mV
